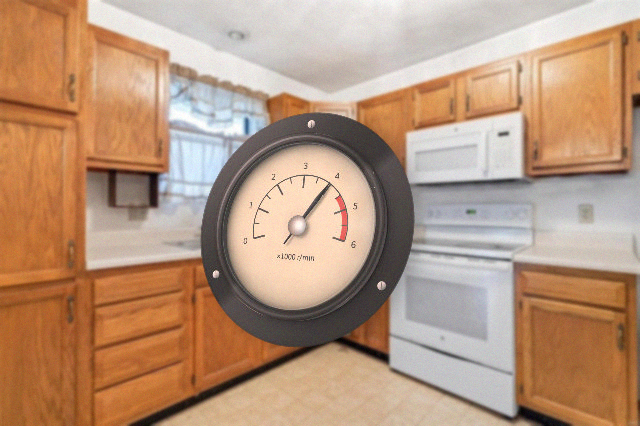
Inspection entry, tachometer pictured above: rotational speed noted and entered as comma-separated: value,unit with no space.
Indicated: 4000,rpm
